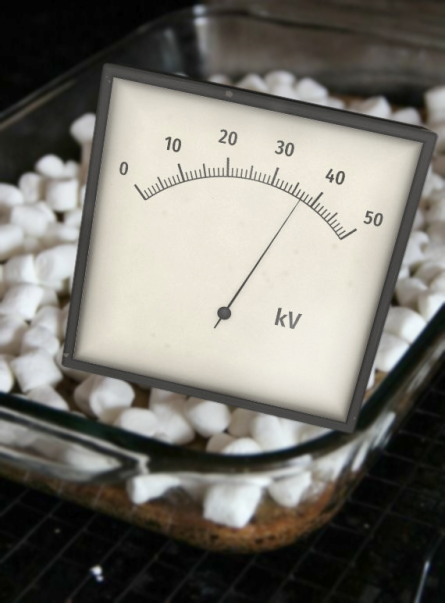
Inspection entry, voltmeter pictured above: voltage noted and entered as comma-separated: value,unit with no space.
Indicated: 37,kV
